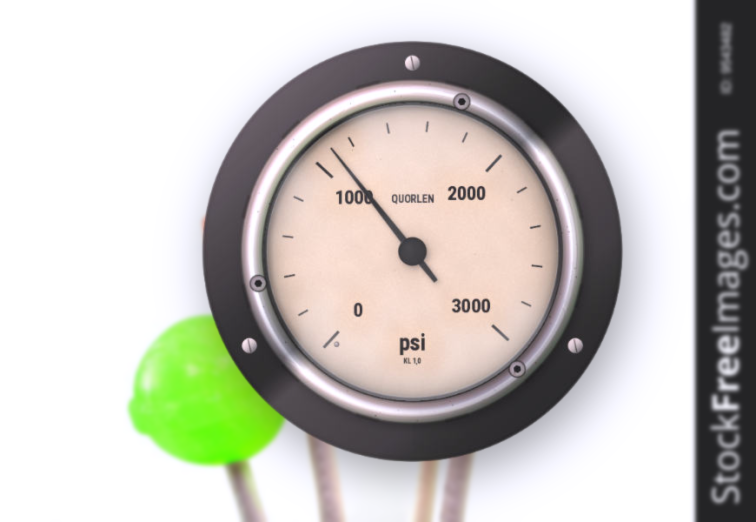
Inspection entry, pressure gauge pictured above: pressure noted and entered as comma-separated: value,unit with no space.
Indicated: 1100,psi
